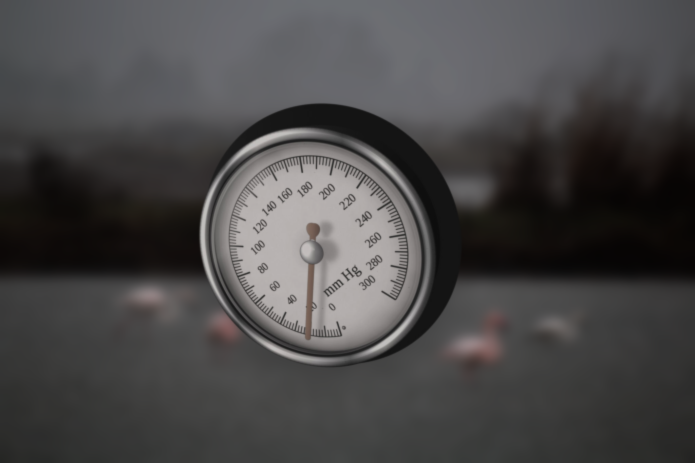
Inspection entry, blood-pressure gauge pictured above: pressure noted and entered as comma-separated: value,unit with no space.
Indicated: 20,mmHg
